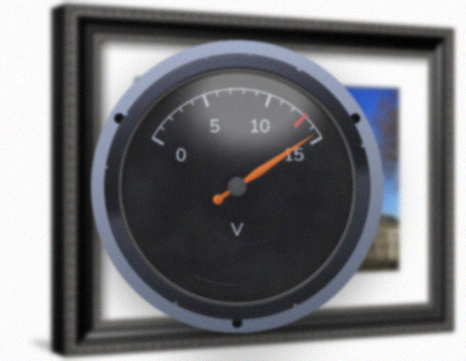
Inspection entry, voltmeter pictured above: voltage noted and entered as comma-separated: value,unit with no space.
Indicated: 14.5,V
